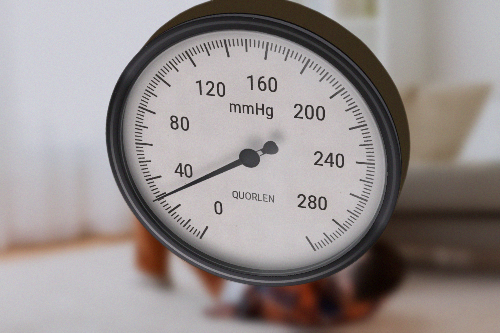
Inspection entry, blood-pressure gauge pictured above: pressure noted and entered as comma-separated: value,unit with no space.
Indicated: 30,mmHg
